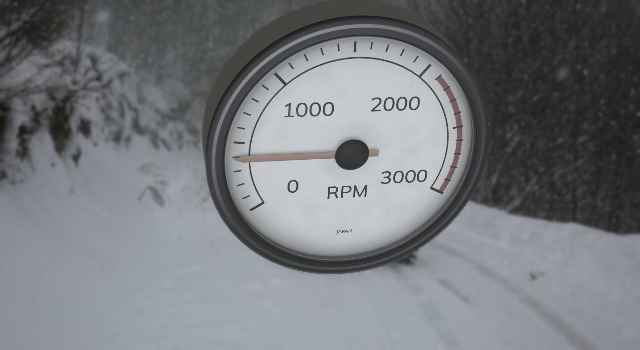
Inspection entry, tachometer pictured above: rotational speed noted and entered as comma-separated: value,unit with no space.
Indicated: 400,rpm
